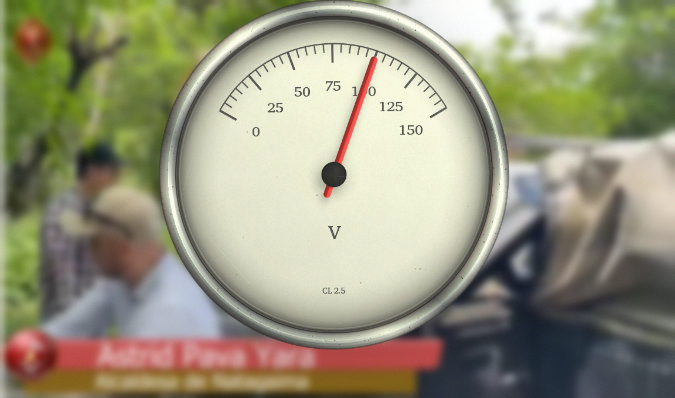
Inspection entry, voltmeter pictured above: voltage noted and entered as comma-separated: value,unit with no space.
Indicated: 100,V
